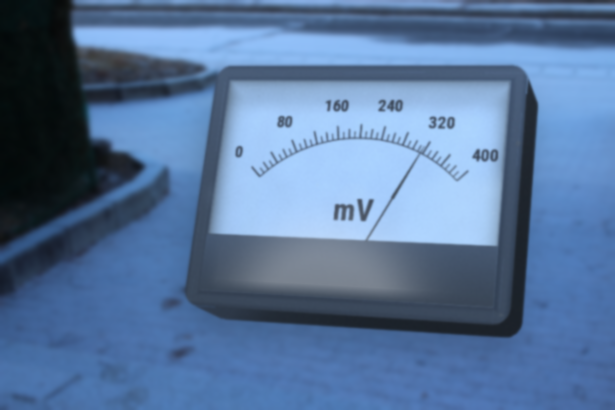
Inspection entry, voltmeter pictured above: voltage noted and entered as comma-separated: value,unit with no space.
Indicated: 320,mV
